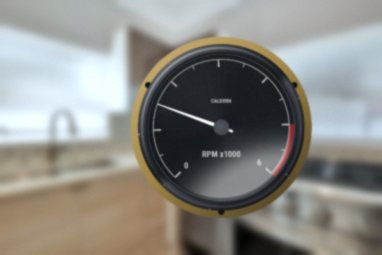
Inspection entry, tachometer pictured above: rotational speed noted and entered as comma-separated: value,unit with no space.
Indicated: 1500,rpm
